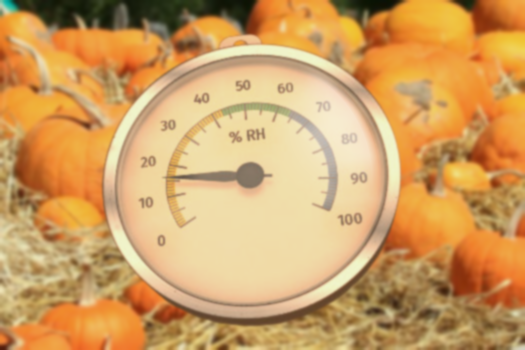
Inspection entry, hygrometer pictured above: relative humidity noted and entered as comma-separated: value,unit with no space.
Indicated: 15,%
